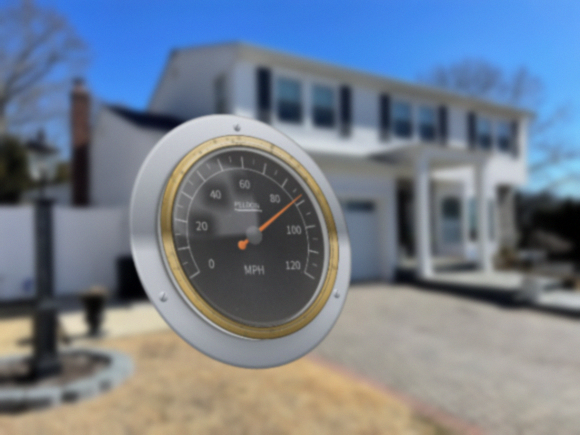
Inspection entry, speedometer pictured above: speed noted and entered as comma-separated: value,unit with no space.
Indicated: 87.5,mph
